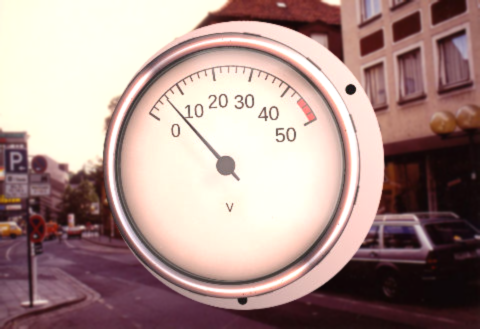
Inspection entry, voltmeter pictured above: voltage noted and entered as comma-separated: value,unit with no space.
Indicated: 6,V
